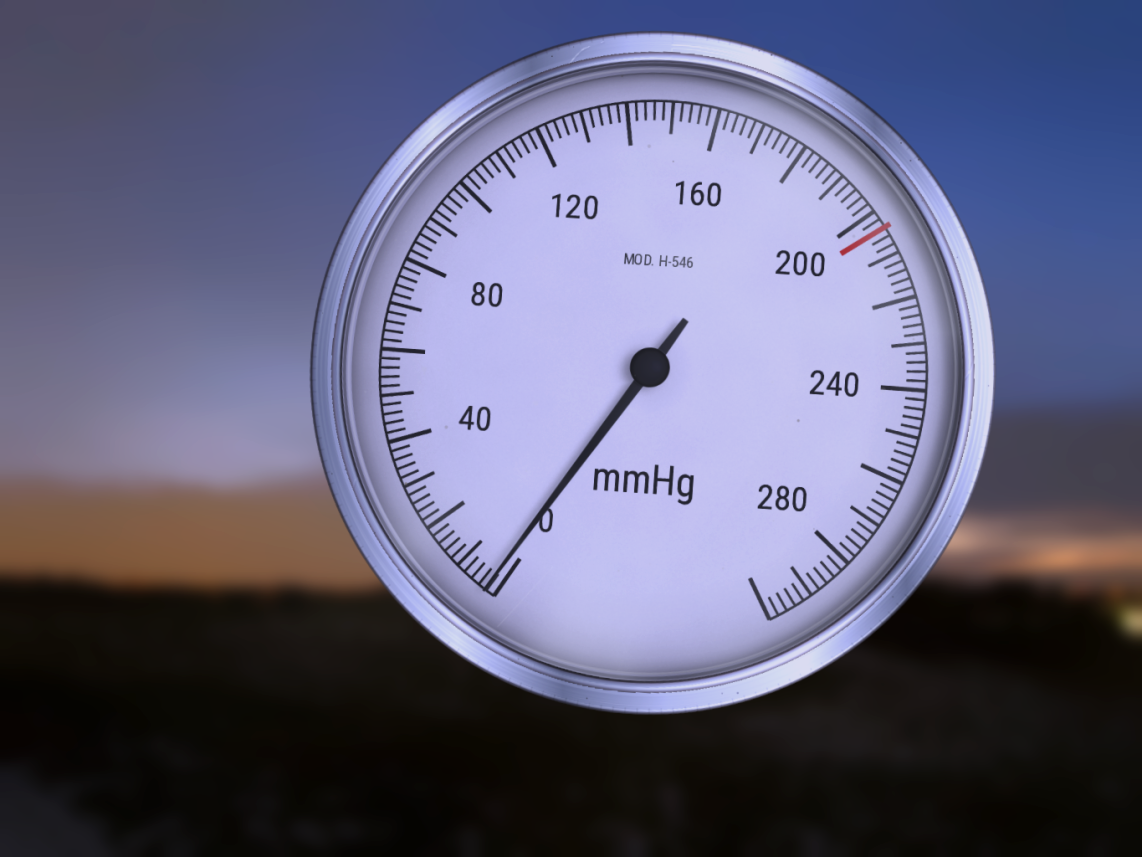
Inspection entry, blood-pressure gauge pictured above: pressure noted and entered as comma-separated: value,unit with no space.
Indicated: 2,mmHg
